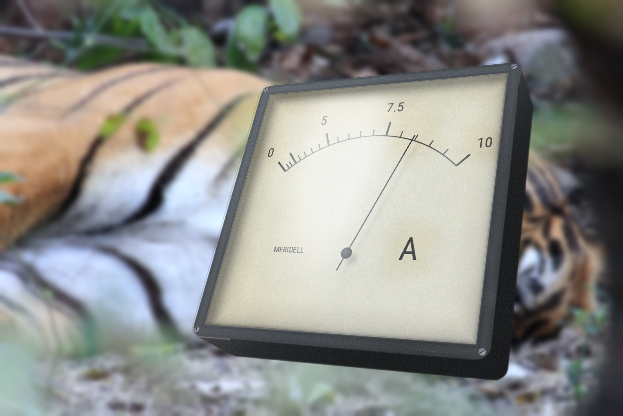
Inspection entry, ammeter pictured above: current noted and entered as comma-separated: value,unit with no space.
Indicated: 8.5,A
